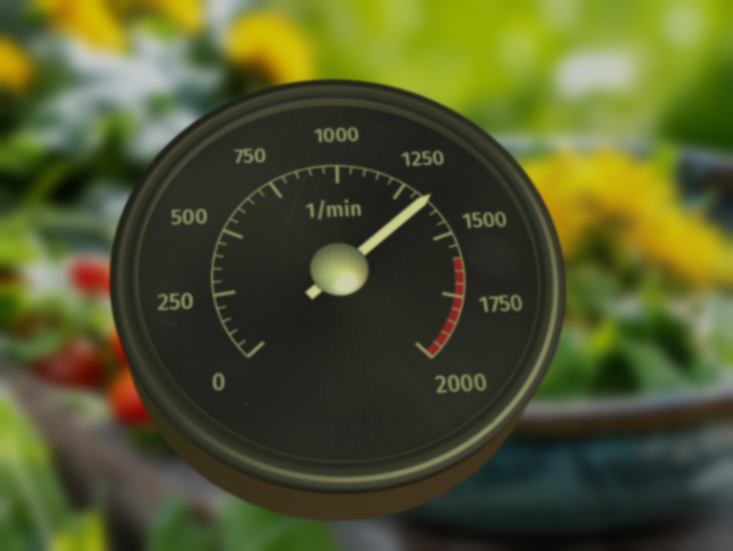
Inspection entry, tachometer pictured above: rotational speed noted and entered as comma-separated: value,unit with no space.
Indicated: 1350,rpm
